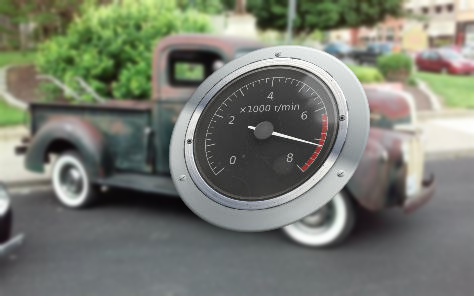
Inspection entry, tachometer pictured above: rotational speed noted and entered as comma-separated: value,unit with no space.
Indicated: 7200,rpm
